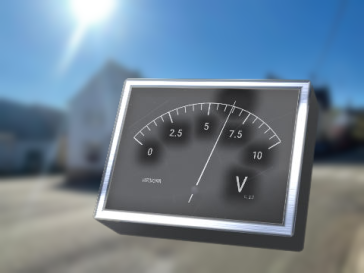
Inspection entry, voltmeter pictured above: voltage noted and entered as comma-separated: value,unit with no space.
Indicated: 6.5,V
